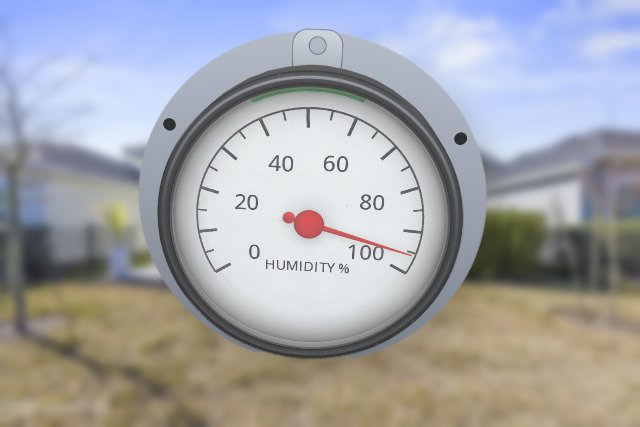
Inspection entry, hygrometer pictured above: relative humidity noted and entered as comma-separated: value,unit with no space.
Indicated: 95,%
